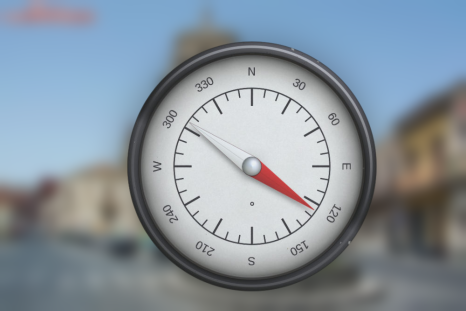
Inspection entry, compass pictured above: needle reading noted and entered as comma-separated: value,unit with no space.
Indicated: 125,°
